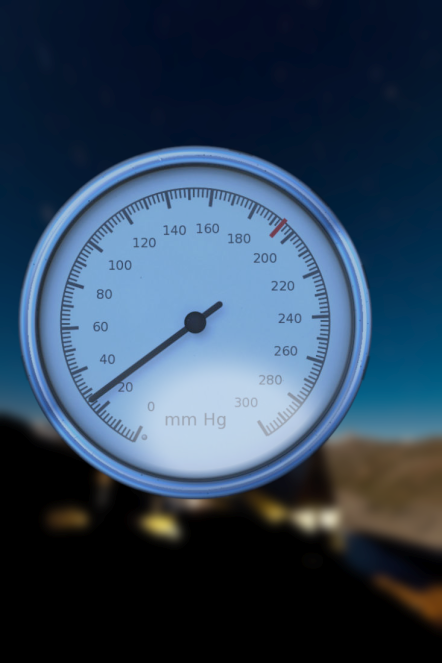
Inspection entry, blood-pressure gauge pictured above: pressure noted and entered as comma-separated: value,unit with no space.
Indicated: 26,mmHg
